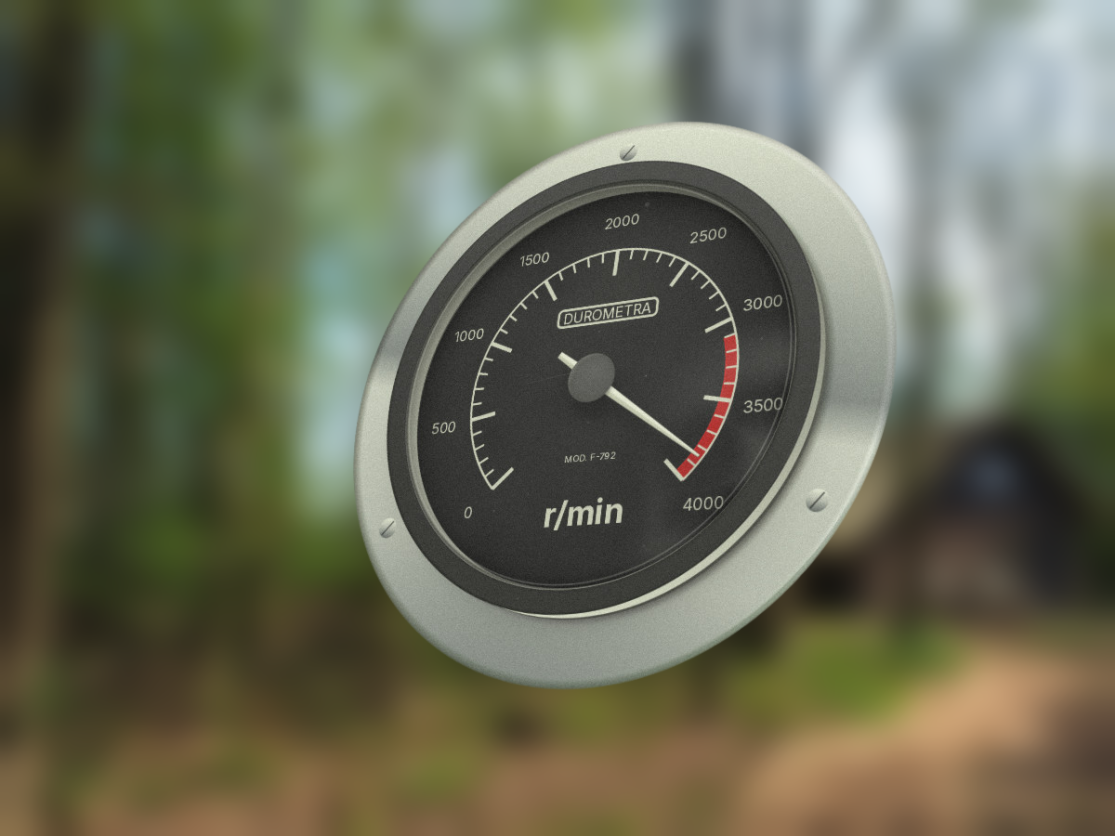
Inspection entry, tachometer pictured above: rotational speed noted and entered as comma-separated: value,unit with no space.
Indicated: 3850,rpm
